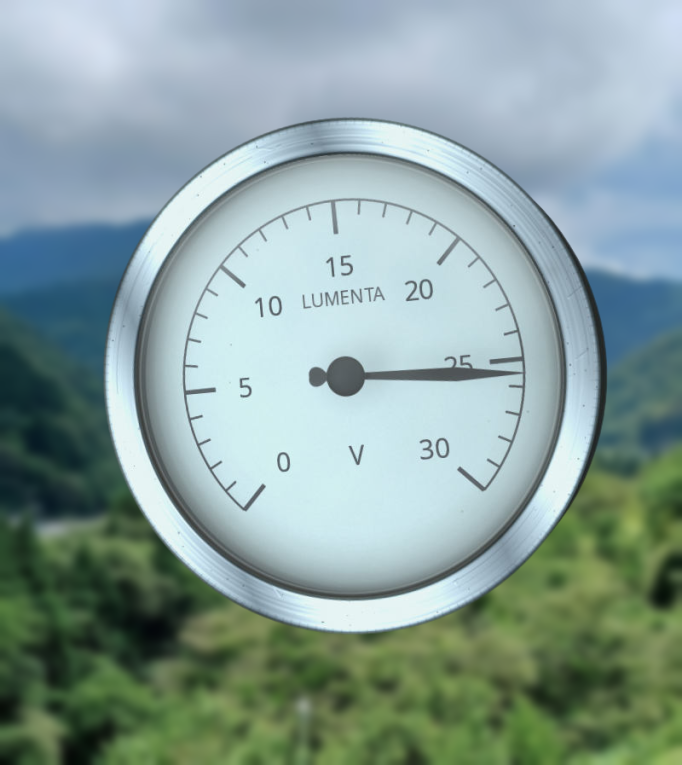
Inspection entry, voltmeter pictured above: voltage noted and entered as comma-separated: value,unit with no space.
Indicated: 25.5,V
